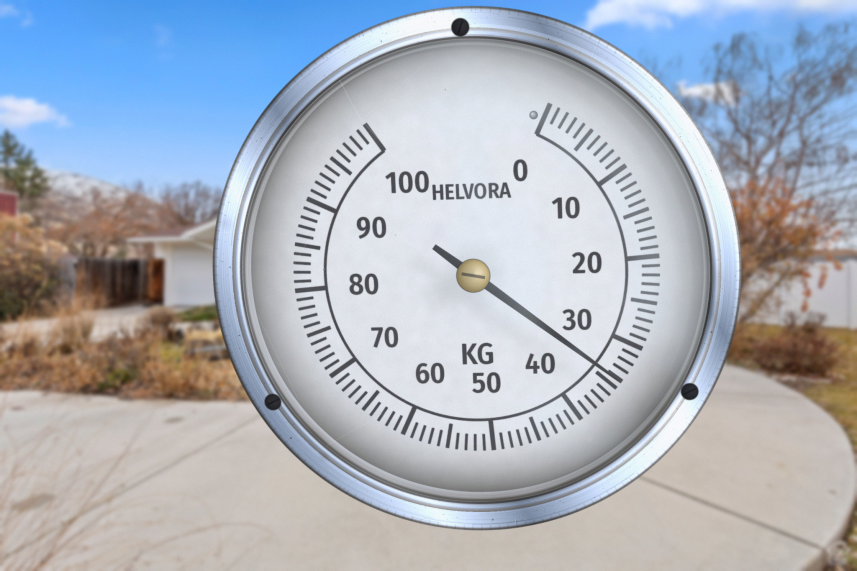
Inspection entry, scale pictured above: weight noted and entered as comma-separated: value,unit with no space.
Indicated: 34,kg
